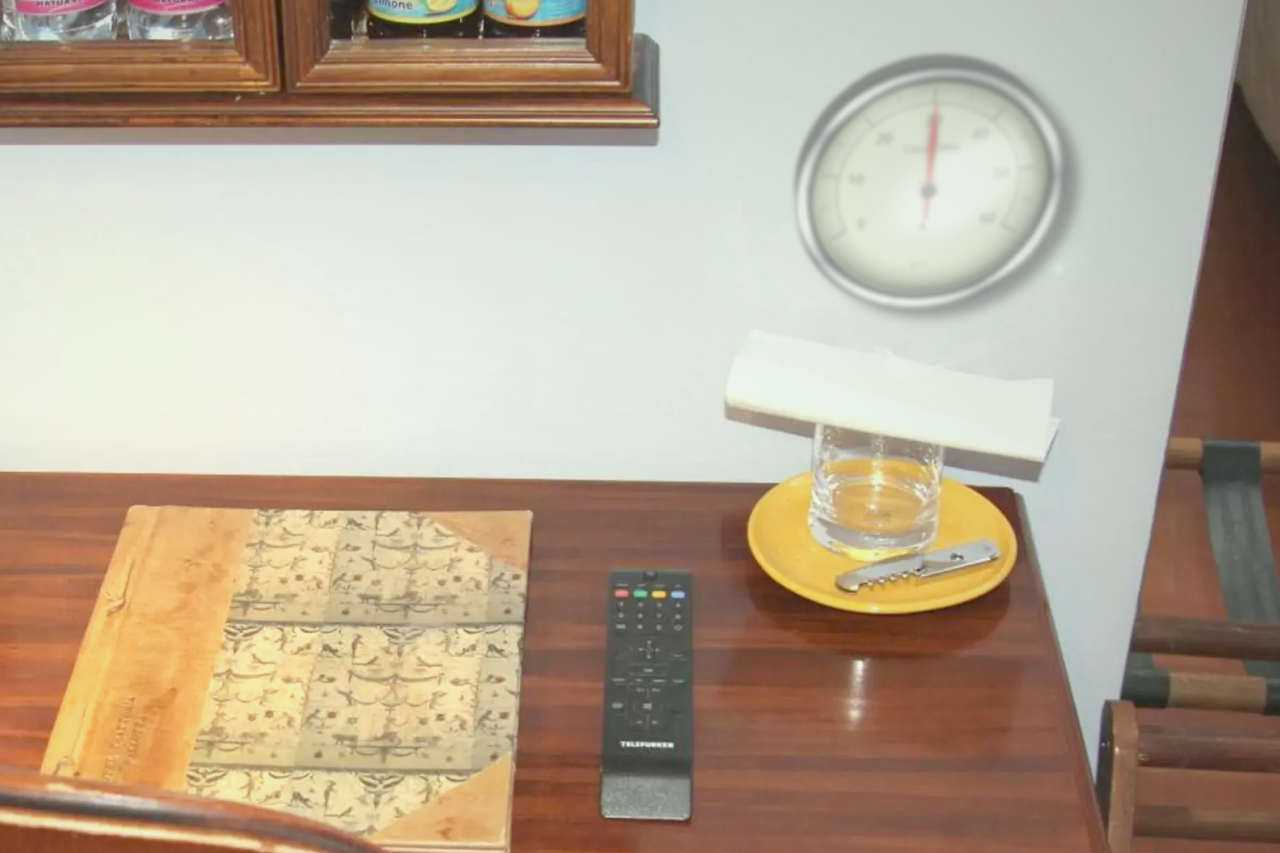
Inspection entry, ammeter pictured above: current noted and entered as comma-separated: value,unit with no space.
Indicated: 30,A
